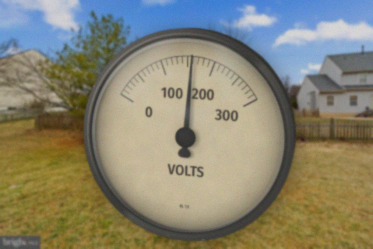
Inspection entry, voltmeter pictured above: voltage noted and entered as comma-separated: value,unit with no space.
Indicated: 160,V
